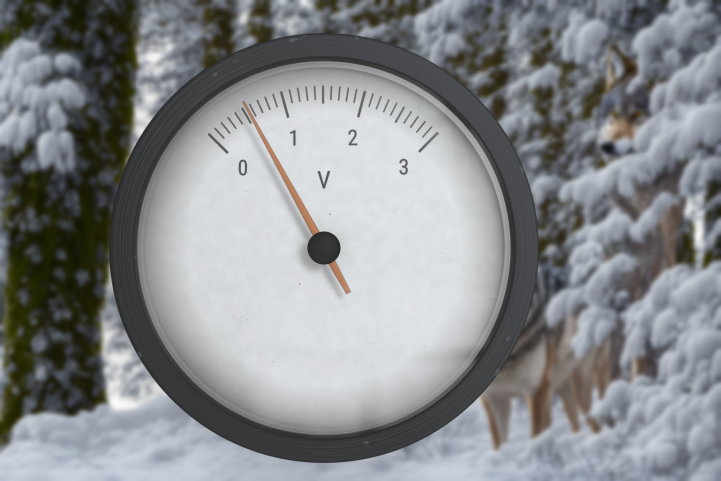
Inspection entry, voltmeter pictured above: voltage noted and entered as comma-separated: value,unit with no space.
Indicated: 0.55,V
